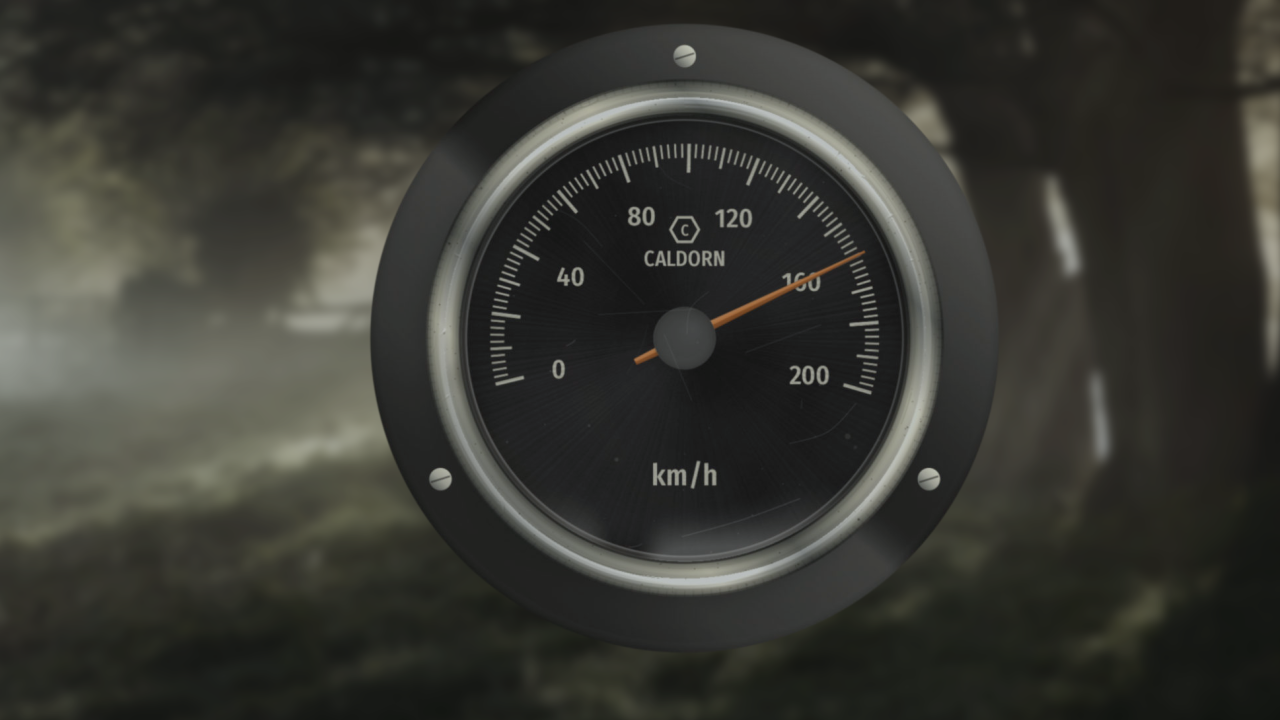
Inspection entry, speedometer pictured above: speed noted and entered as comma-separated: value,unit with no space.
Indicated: 160,km/h
